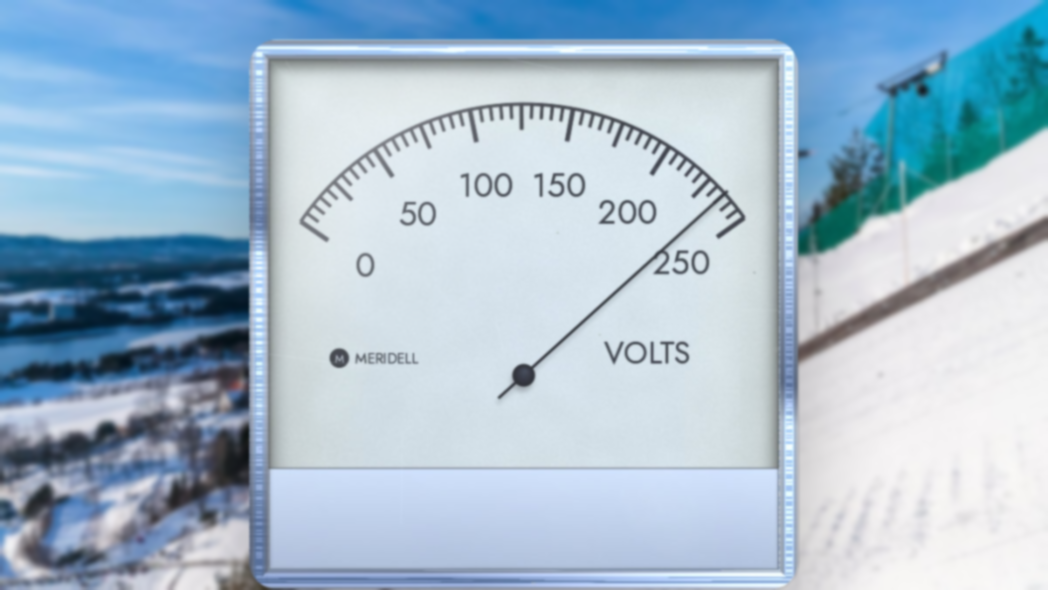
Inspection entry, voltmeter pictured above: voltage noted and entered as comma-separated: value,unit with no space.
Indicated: 235,V
